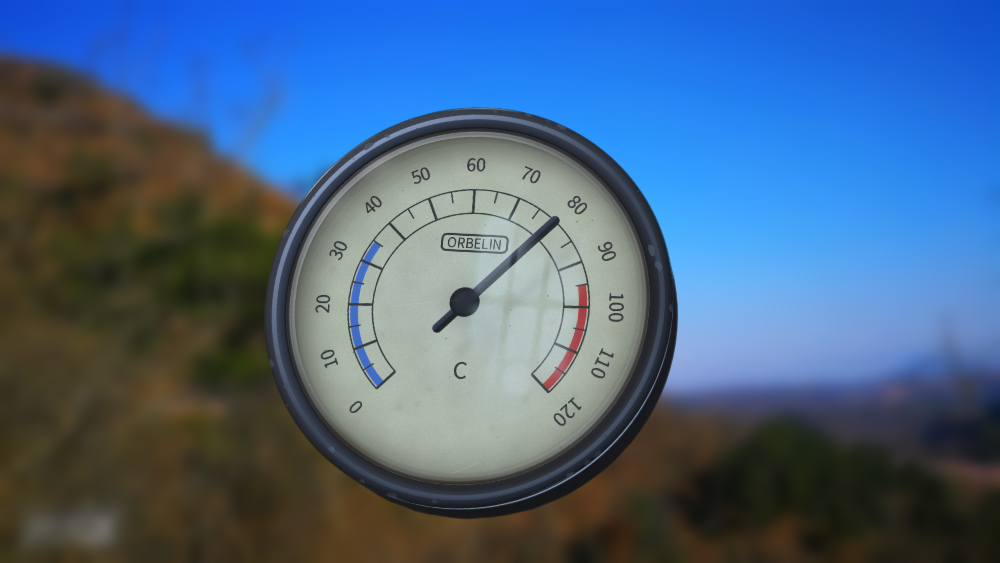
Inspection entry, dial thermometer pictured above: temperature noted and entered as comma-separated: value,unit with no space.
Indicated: 80,°C
